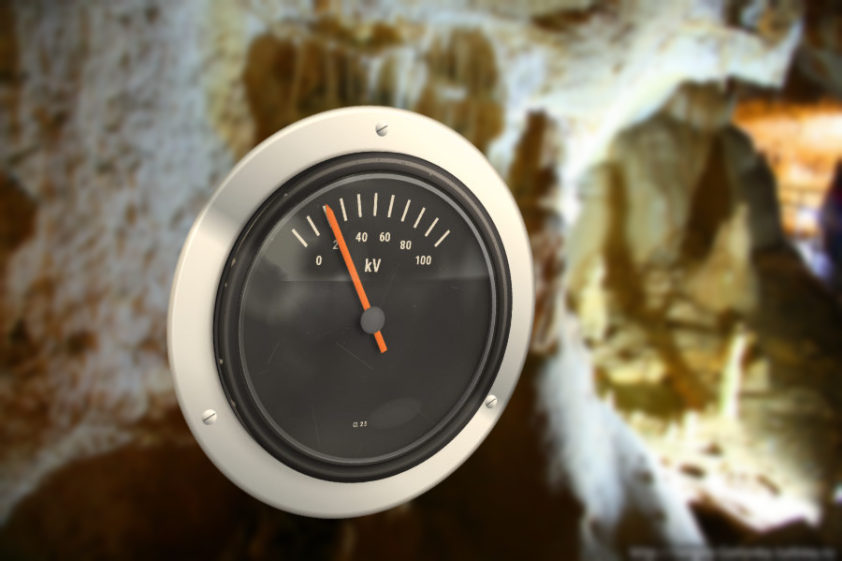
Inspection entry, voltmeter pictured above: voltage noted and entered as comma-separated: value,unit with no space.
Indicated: 20,kV
